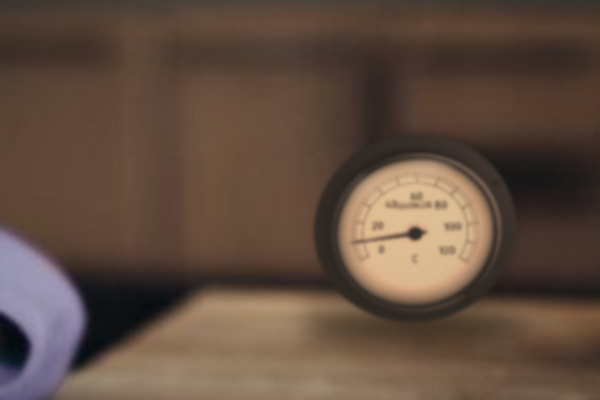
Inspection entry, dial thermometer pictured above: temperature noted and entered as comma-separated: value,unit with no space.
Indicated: 10,°C
